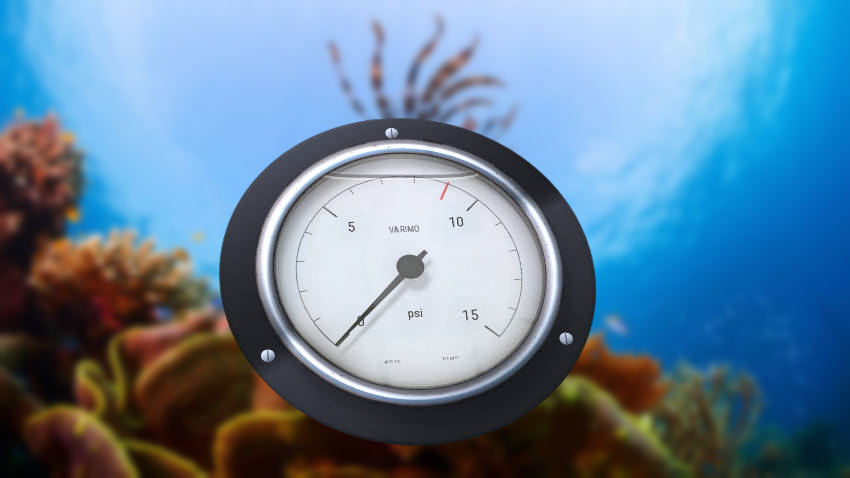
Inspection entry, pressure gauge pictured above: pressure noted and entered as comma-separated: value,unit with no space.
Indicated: 0,psi
